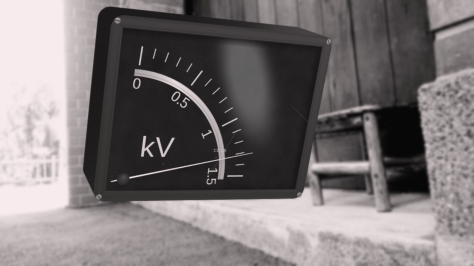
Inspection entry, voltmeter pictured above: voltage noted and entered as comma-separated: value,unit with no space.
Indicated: 1.3,kV
